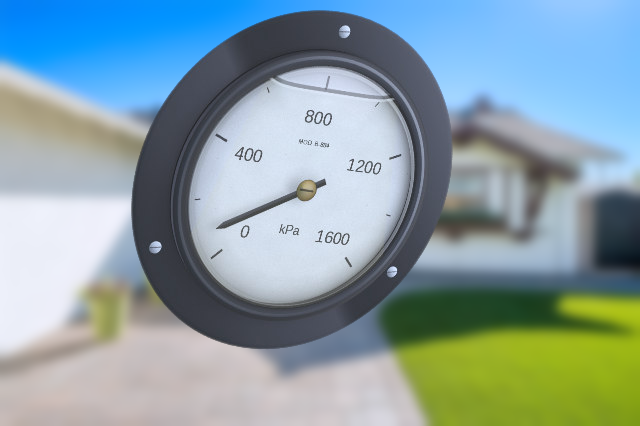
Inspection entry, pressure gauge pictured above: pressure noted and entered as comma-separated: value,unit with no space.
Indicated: 100,kPa
